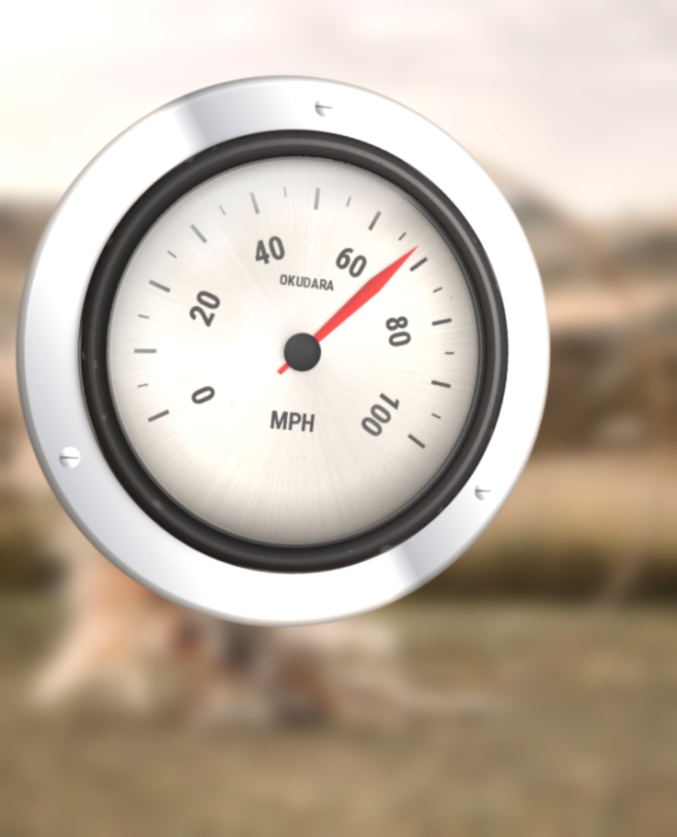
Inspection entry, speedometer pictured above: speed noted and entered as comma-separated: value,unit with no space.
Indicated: 67.5,mph
